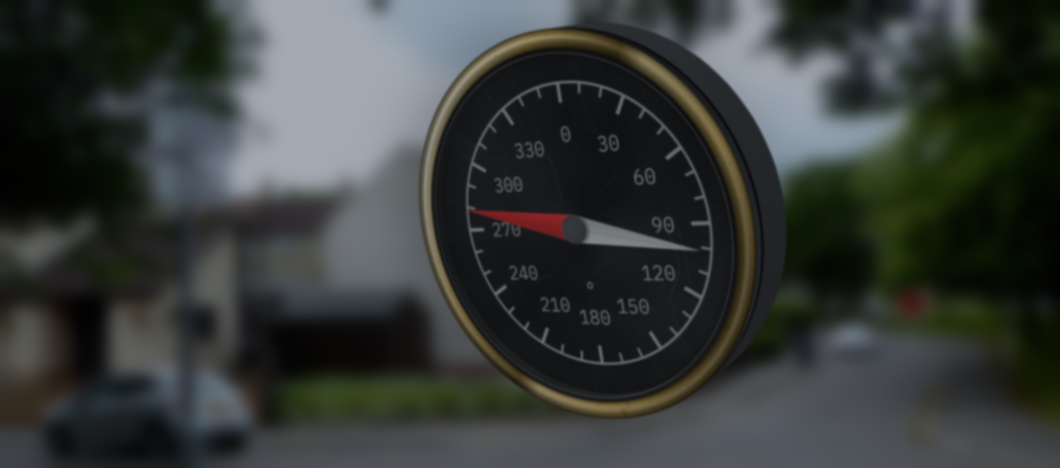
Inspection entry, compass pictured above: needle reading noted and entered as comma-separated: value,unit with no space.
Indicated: 280,°
